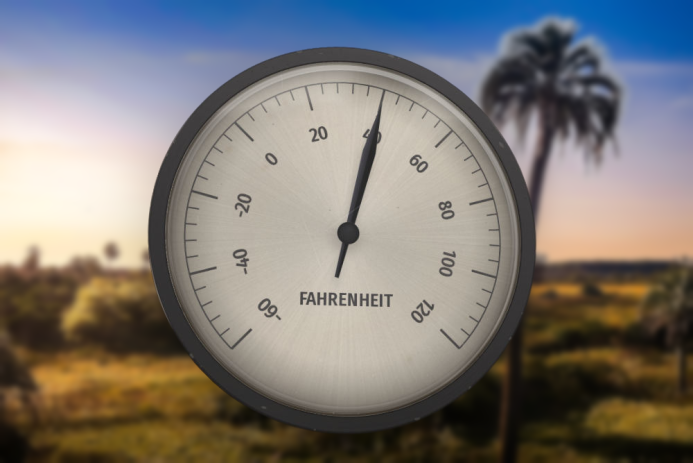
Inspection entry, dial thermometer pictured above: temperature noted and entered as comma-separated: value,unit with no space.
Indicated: 40,°F
